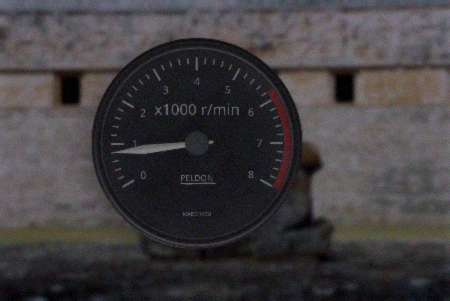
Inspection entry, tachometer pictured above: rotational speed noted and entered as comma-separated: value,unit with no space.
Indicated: 800,rpm
